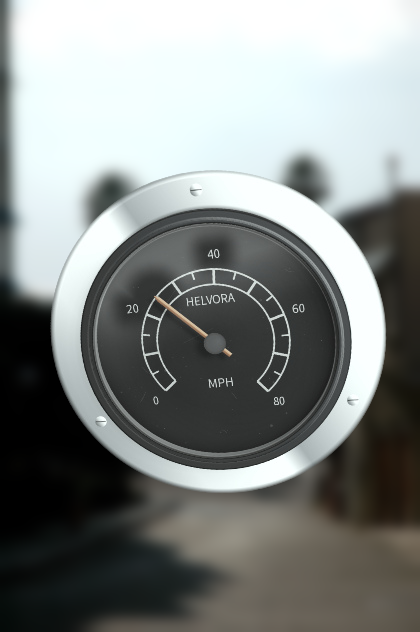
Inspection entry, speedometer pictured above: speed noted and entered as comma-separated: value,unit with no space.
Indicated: 25,mph
